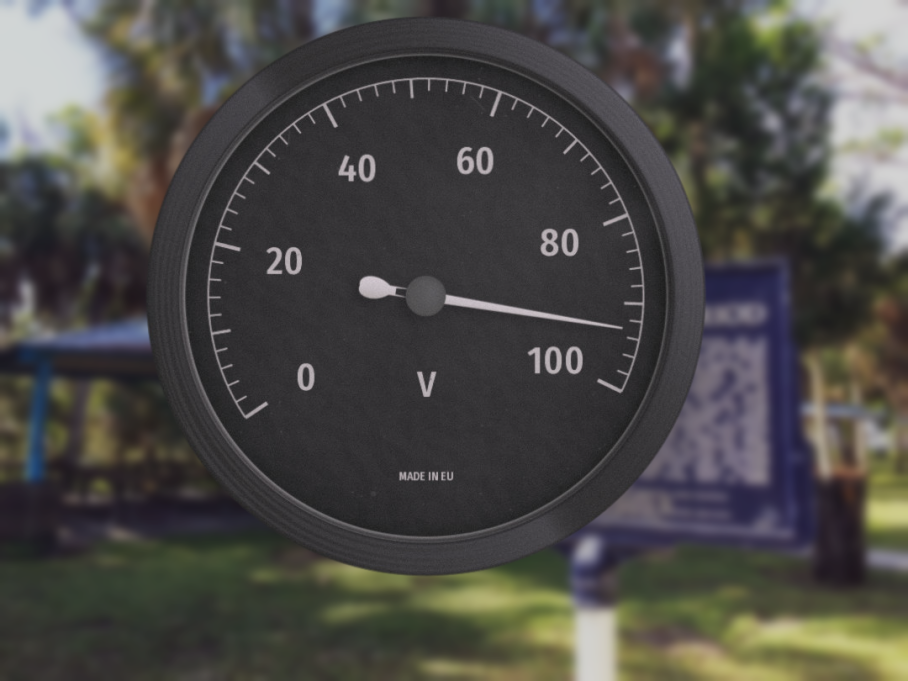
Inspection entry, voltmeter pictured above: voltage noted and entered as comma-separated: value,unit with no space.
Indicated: 93,V
